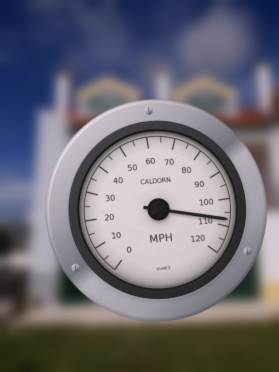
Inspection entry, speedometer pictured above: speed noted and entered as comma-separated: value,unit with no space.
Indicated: 107.5,mph
